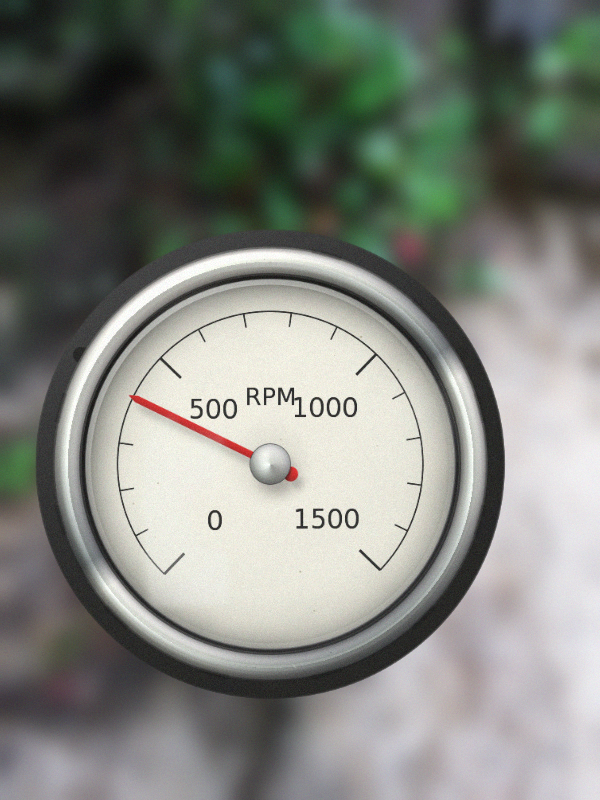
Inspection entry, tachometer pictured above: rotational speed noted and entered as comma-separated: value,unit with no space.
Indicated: 400,rpm
